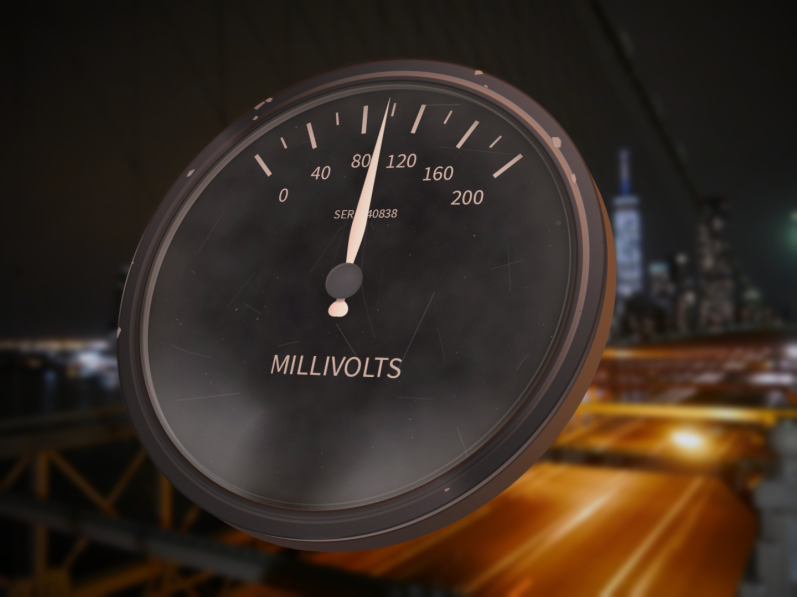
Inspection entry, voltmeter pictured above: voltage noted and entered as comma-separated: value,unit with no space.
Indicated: 100,mV
